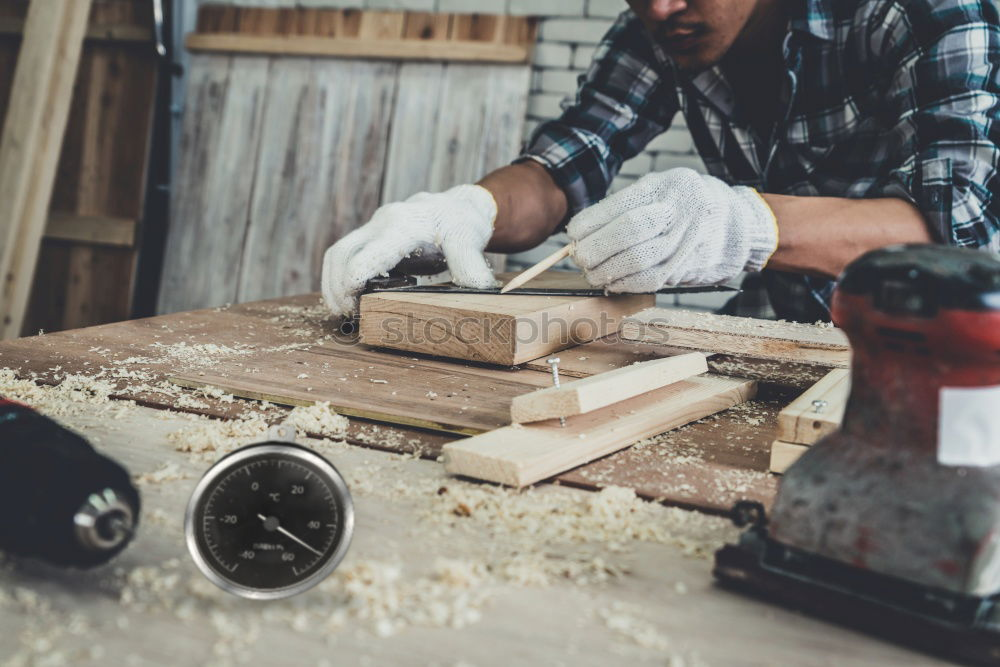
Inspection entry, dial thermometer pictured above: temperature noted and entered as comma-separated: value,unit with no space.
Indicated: 50,°C
